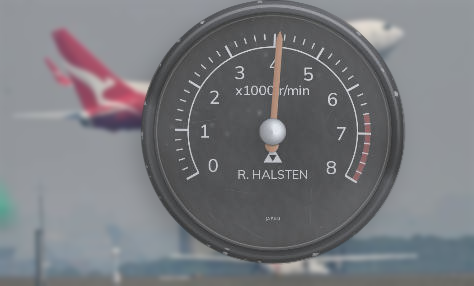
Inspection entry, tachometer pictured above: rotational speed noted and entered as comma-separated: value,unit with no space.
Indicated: 4100,rpm
